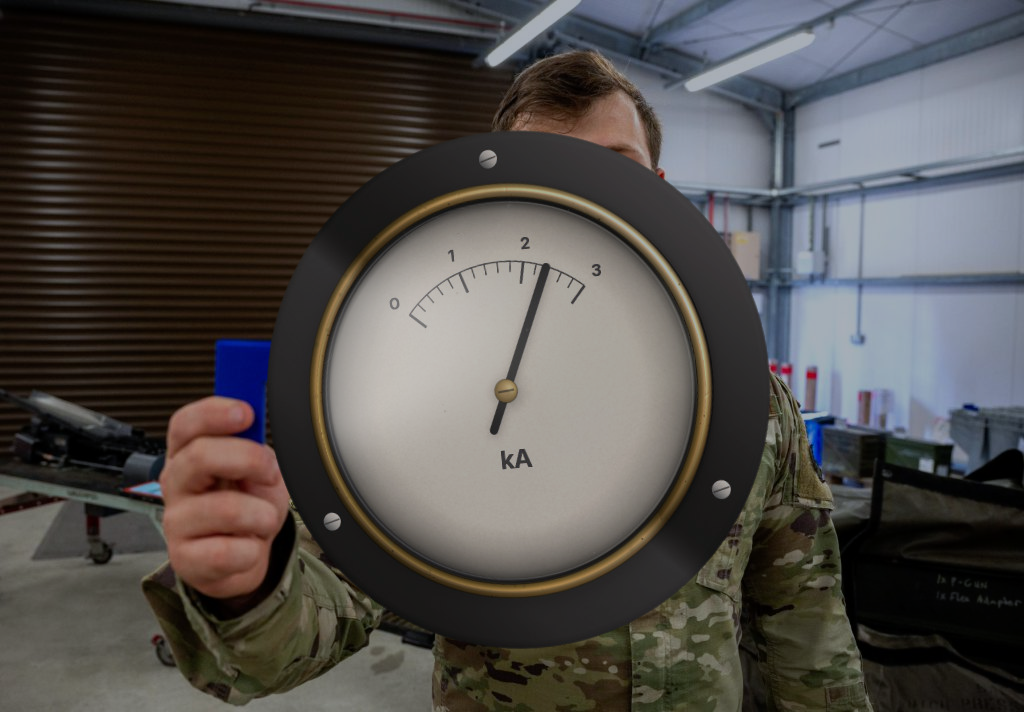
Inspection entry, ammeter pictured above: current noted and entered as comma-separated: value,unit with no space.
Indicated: 2.4,kA
